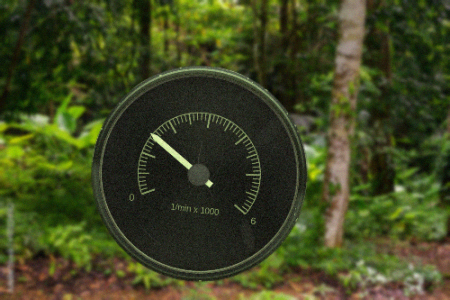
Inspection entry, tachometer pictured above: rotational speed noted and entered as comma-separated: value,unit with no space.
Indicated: 1500,rpm
